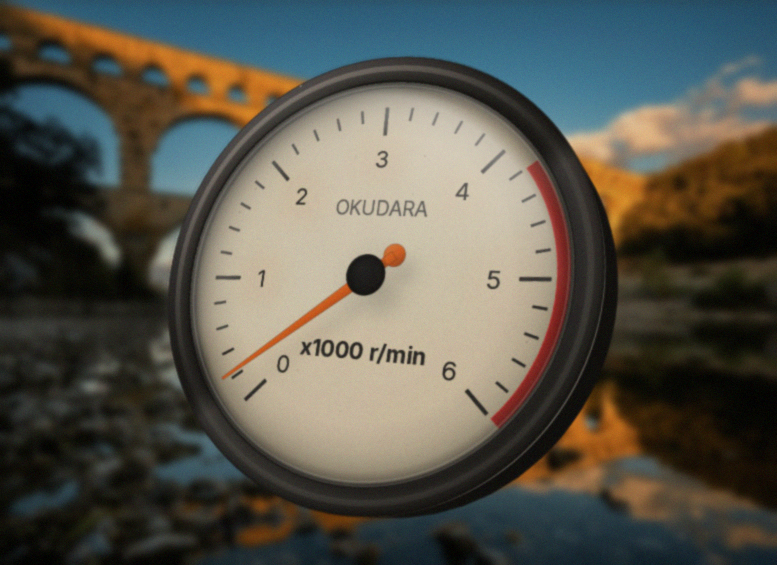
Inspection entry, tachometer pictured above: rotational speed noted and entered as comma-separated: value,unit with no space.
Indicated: 200,rpm
